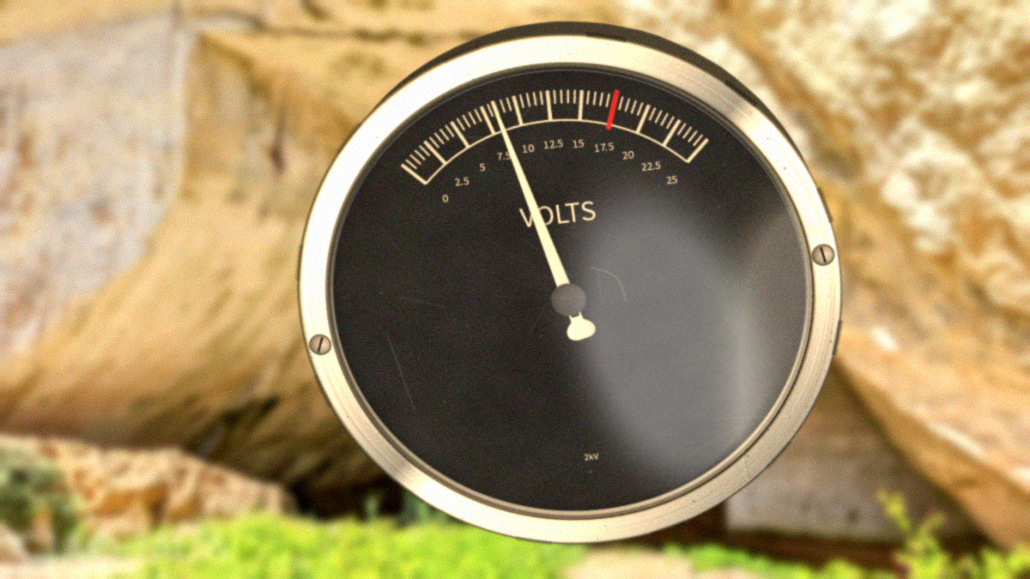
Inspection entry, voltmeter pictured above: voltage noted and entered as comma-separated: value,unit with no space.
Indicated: 8.5,V
